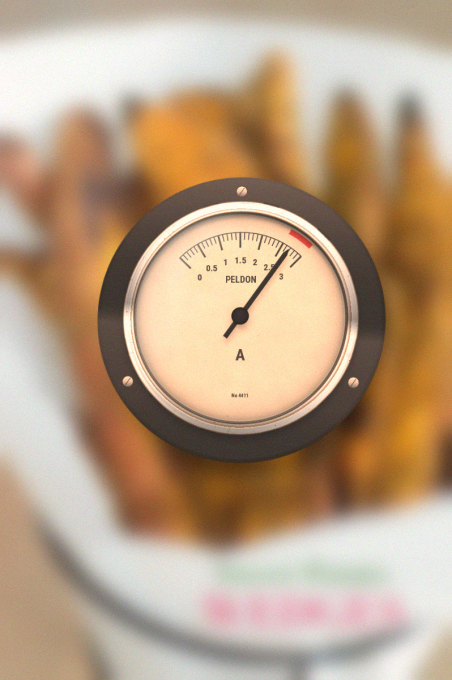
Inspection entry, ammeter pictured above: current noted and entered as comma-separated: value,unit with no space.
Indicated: 2.7,A
